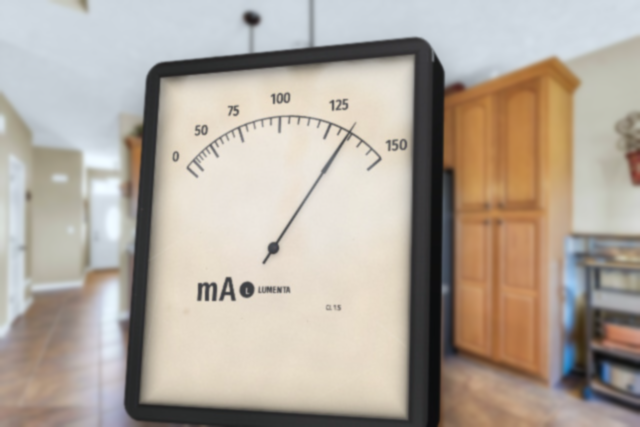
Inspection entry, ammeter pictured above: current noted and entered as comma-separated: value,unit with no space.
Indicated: 135,mA
